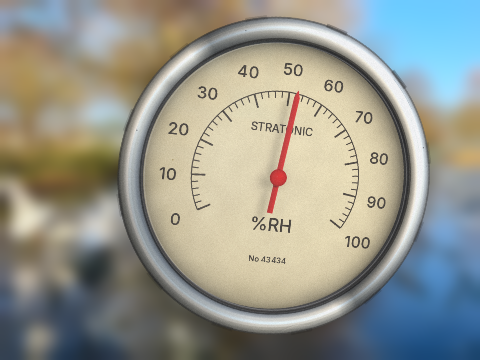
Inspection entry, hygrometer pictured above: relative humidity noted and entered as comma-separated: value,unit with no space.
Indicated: 52,%
